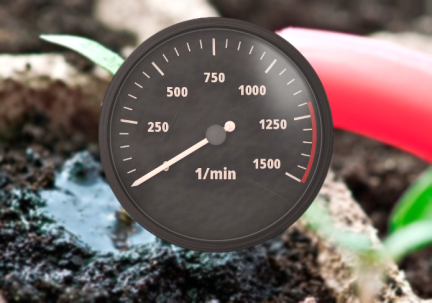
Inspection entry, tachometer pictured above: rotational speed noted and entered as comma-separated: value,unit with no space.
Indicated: 0,rpm
